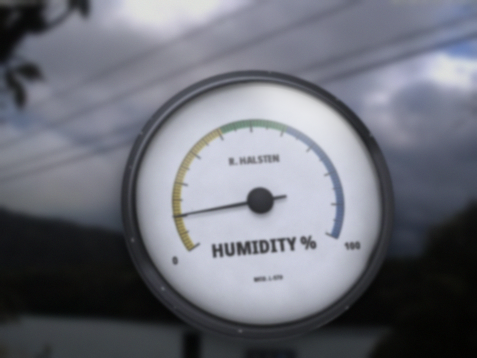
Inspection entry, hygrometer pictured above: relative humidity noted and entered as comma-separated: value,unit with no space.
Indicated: 10,%
